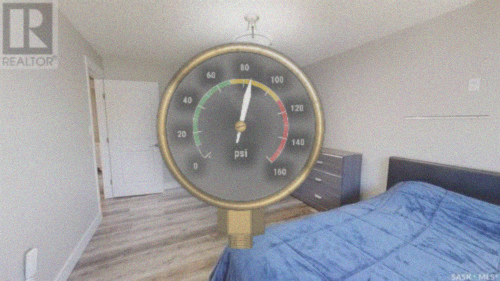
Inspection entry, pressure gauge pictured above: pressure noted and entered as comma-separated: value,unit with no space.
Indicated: 85,psi
